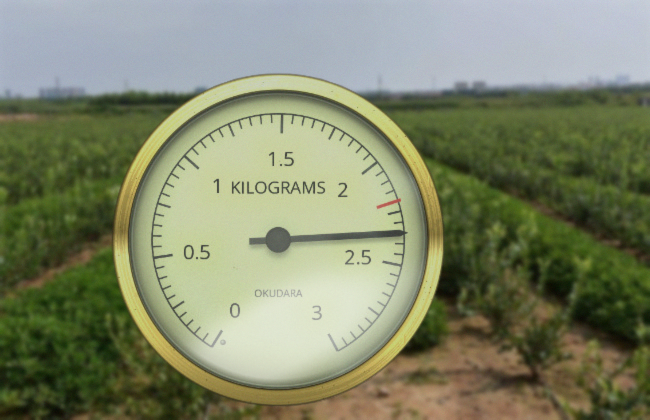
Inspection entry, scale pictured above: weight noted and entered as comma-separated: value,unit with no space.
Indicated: 2.35,kg
